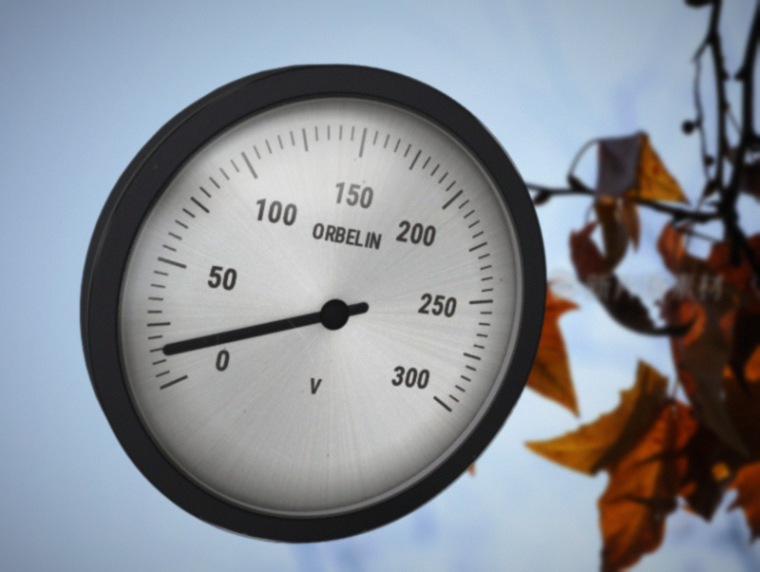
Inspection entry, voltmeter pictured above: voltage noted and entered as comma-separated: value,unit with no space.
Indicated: 15,V
